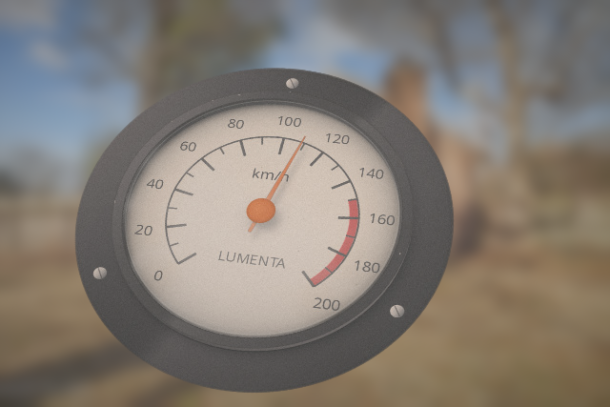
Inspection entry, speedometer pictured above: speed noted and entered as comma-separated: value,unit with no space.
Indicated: 110,km/h
